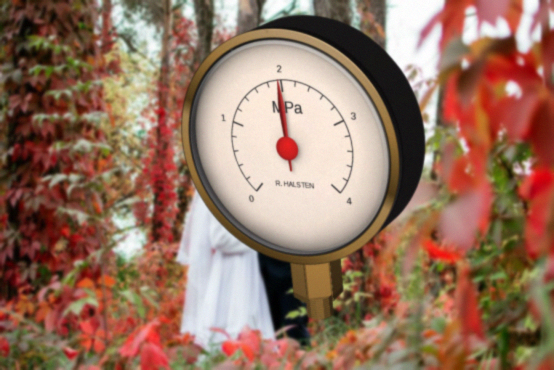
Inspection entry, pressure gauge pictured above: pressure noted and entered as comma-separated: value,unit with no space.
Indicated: 2,MPa
